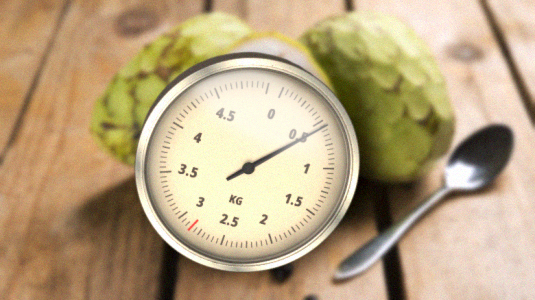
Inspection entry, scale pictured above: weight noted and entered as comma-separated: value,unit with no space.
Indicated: 0.55,kg
